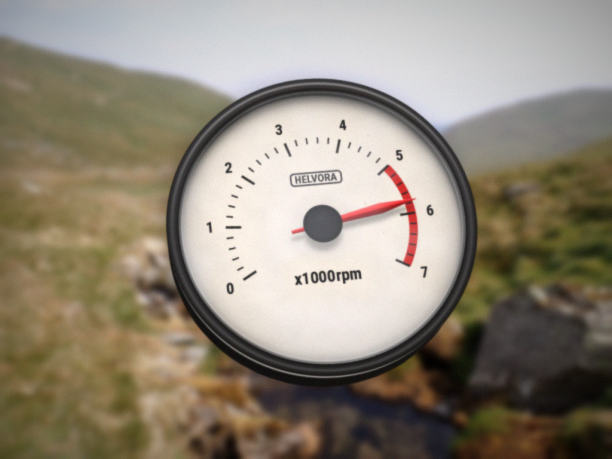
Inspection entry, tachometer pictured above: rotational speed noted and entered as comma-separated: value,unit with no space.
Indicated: 5800,rpm
